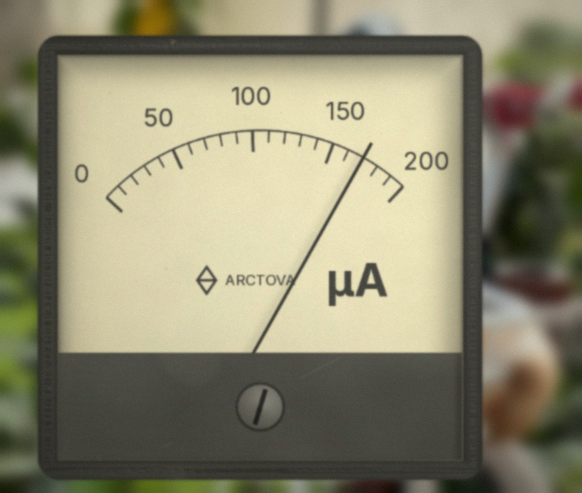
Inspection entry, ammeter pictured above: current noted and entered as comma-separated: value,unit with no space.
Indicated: 170,µA
